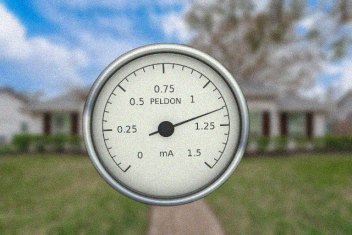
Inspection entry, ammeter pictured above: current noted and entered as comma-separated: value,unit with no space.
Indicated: 1.15,mA
